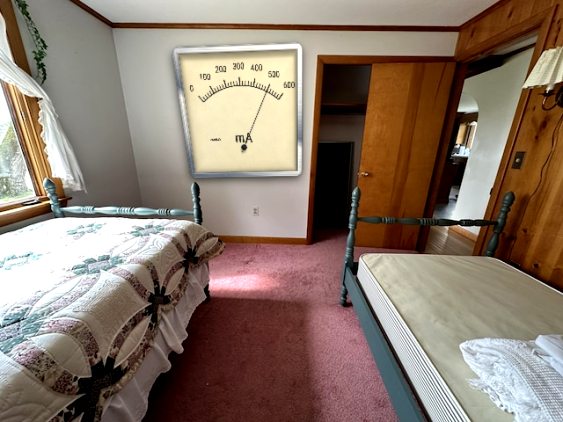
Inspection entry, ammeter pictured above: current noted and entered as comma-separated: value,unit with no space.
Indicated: 500,mA
